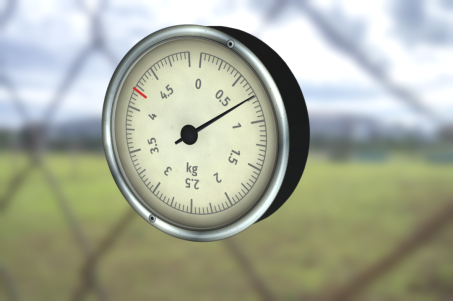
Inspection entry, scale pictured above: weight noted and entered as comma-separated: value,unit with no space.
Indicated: 0.75,kg
